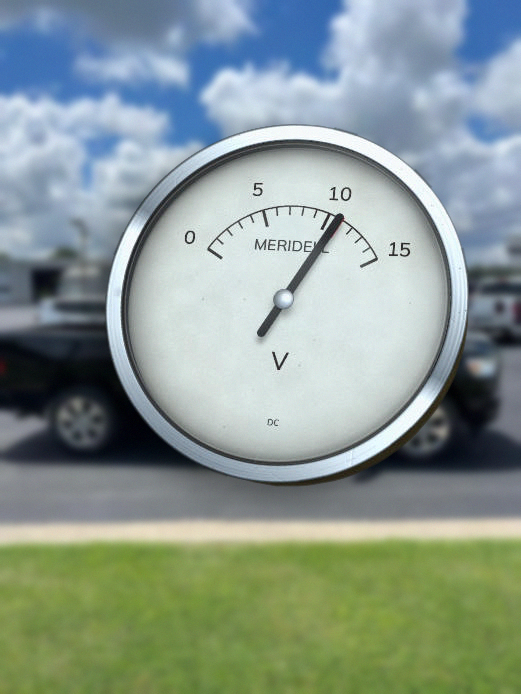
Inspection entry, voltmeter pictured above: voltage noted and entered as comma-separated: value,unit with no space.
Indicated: 11,V
